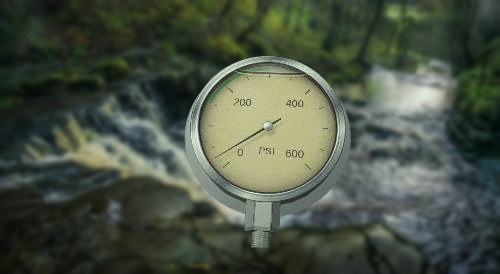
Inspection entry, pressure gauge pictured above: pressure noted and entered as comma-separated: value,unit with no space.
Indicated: 25,psi
